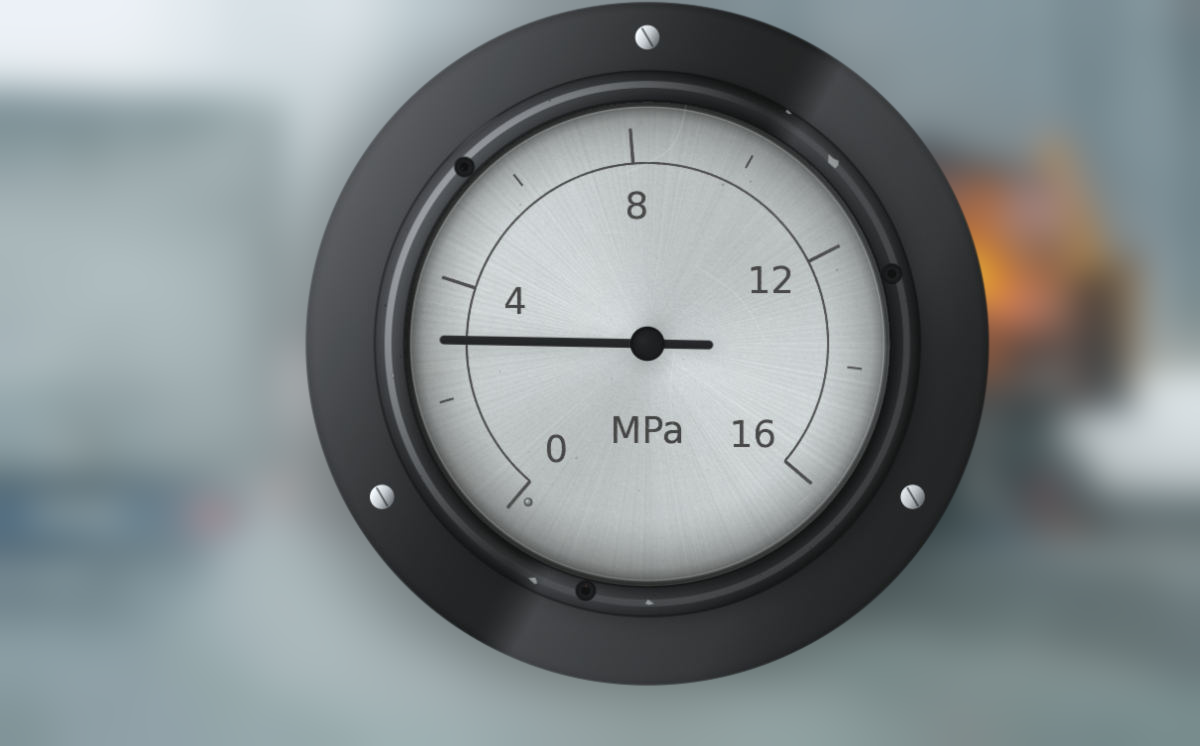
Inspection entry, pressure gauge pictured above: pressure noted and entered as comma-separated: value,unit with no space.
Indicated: 3,MPa
